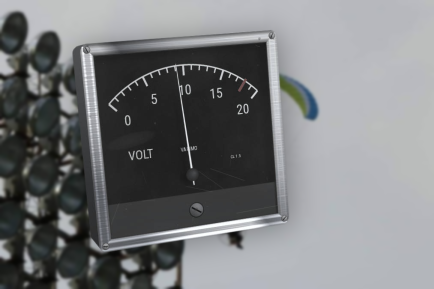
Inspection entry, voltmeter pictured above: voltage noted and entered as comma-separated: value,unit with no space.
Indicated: 9,V
